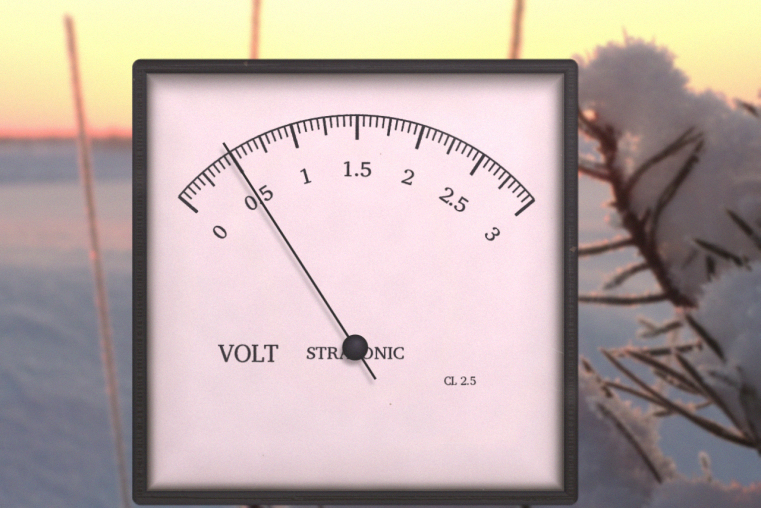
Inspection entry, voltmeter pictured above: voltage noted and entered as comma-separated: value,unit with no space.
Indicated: 0.5,V
